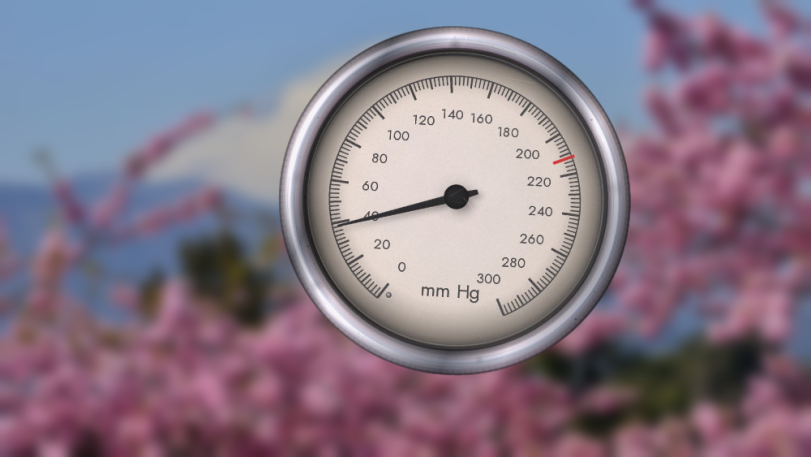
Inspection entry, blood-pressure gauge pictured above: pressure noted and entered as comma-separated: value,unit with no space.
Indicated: 38,mmHg
